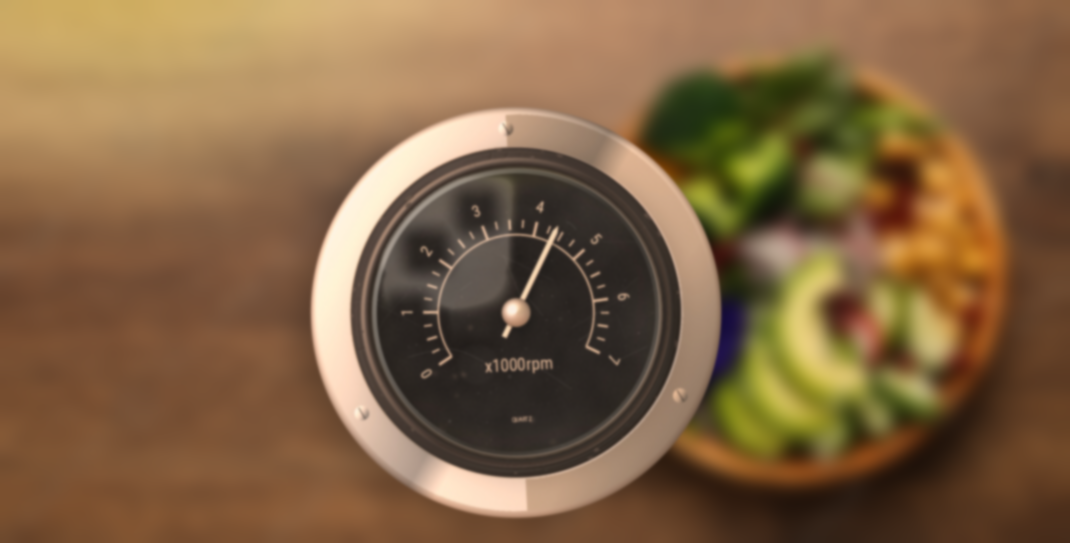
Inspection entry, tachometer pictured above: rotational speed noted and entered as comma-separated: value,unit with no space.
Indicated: 4375,rpm
